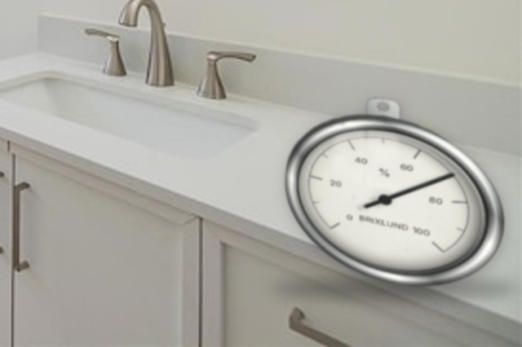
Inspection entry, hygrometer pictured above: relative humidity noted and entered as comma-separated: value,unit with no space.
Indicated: 70,%
